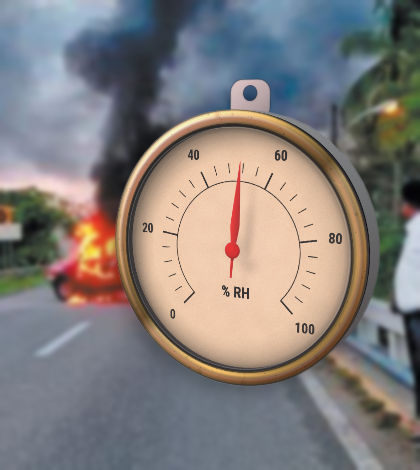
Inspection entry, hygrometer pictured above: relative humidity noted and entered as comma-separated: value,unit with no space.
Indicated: 52,%
